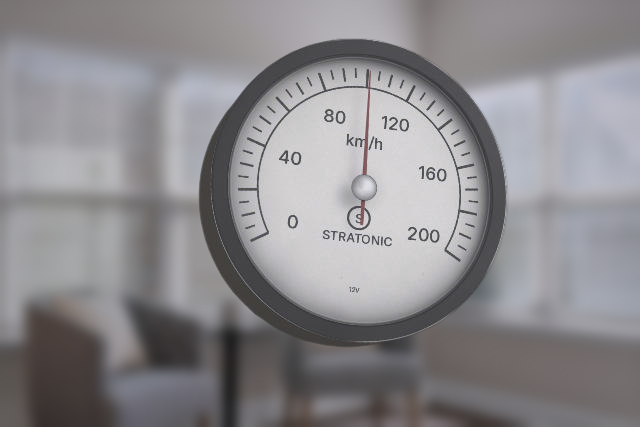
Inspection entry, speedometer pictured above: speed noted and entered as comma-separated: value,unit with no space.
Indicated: 100,km/h
